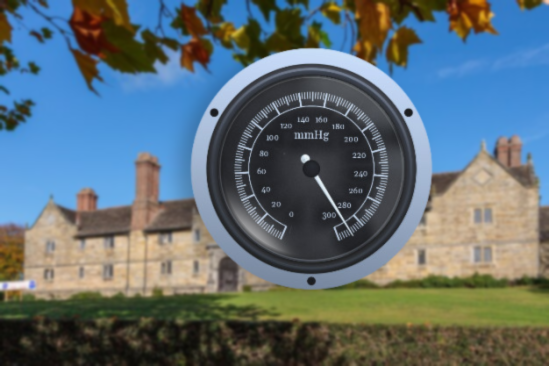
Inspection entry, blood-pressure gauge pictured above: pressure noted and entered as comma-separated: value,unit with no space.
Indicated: 290,mmHg
